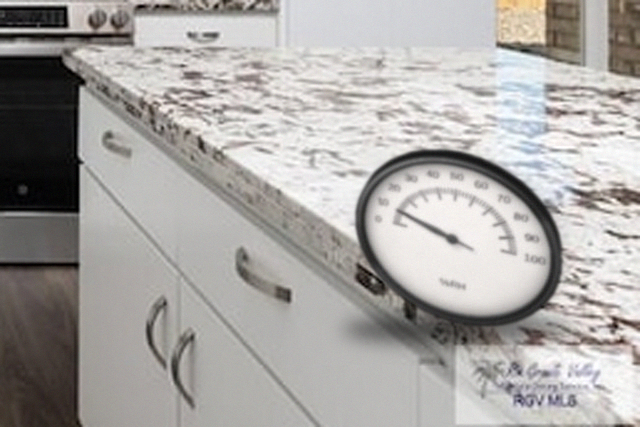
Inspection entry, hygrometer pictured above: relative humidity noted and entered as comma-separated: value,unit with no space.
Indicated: 10,%
